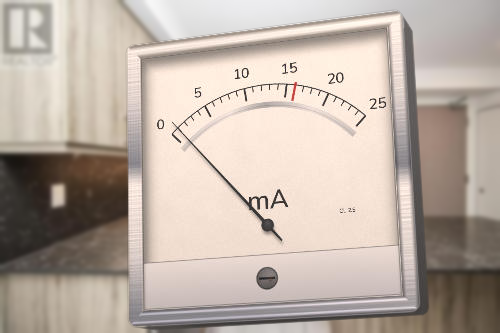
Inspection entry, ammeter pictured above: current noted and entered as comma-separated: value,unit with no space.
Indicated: 1,mA
